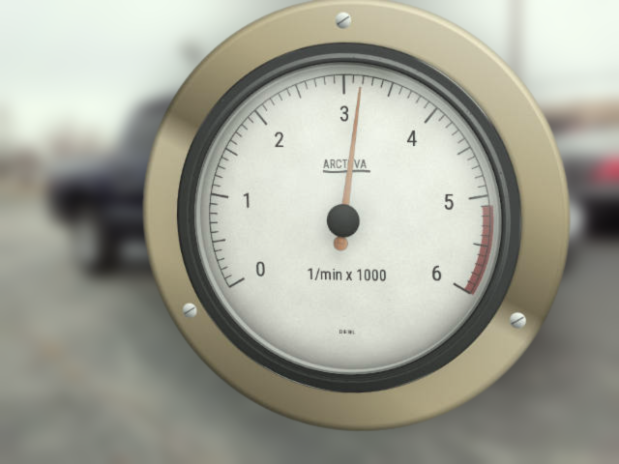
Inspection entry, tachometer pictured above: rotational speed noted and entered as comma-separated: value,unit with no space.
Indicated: 3200,rpm
